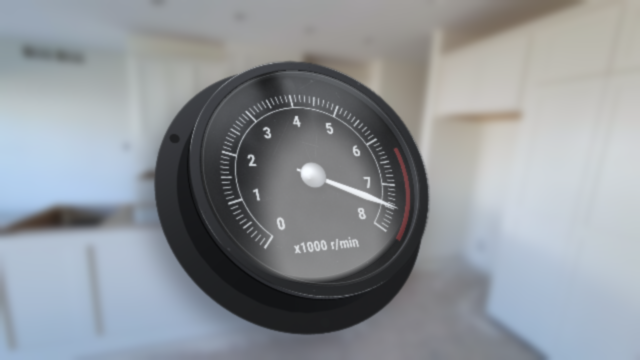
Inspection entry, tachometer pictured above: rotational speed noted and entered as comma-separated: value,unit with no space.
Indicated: 7500,rpm
